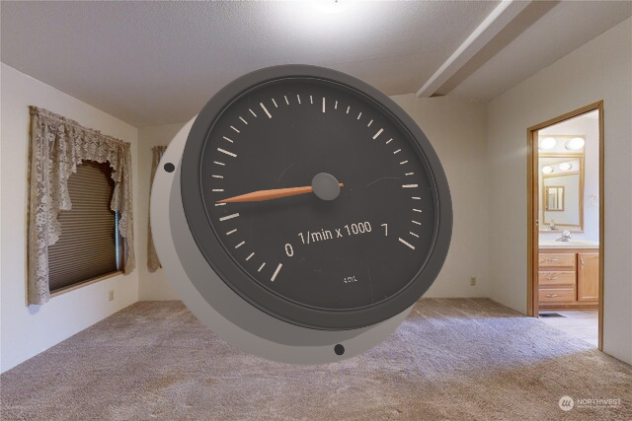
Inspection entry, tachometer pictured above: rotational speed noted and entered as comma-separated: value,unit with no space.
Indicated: 1200,rpm
